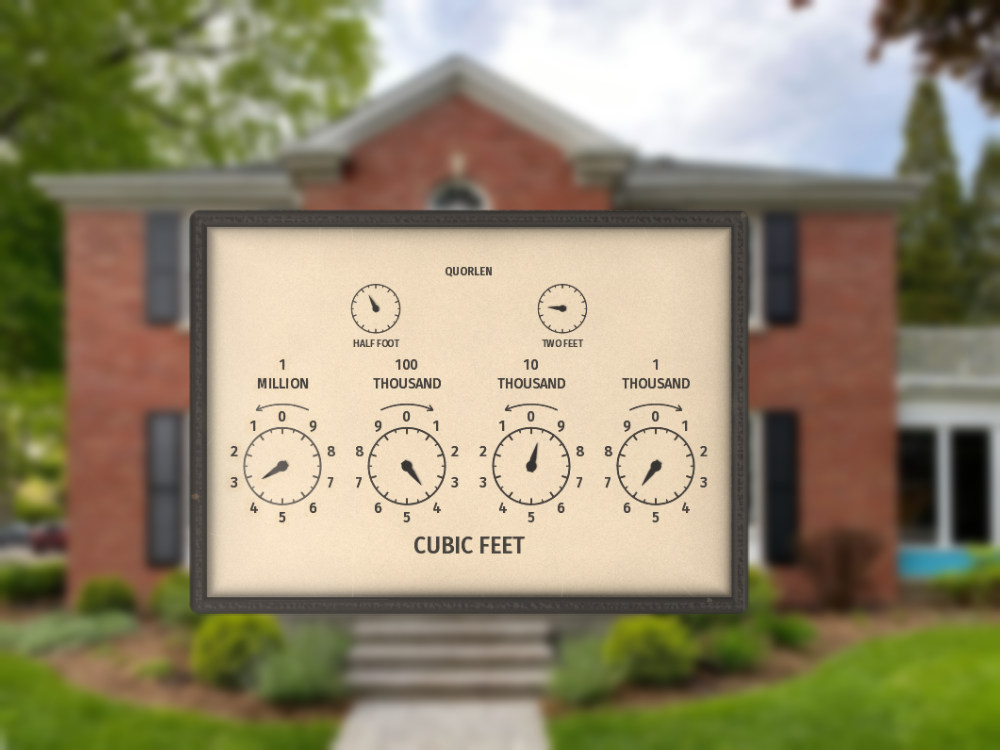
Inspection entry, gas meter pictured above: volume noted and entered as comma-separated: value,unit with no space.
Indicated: 339600,ft³
